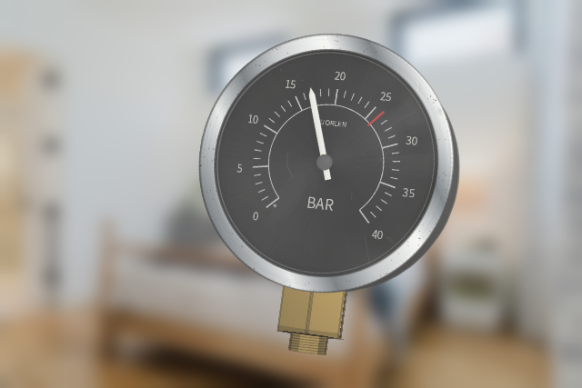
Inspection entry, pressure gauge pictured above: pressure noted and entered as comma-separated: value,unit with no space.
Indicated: 17,bar
